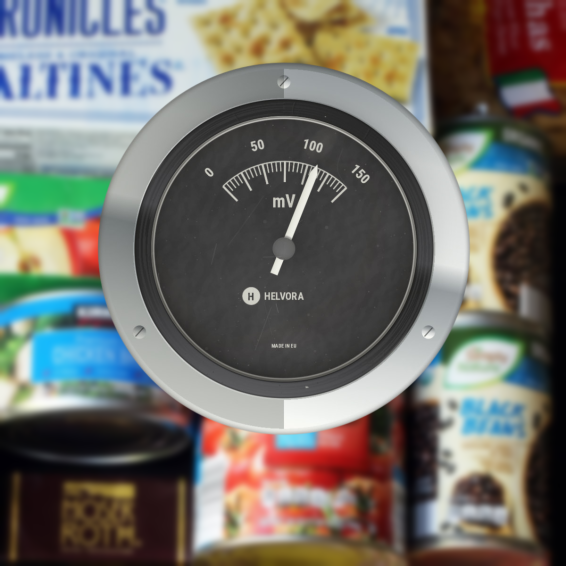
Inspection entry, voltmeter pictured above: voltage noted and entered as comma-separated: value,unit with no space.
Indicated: 110,mV
